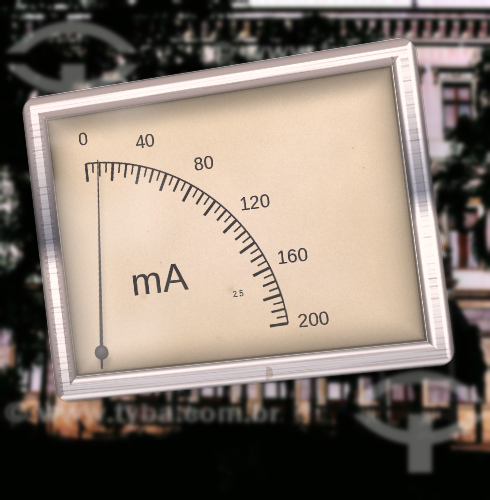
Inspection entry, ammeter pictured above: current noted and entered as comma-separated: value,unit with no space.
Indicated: 10,mA
